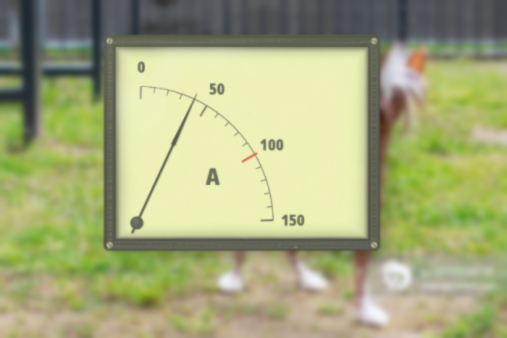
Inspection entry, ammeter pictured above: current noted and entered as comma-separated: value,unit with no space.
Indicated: 40,A
